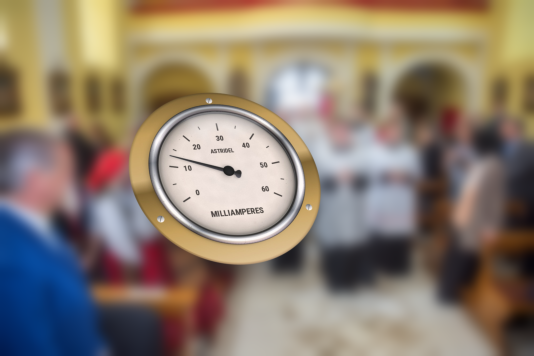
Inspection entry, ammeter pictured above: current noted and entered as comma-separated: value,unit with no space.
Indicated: 12.5,mA
